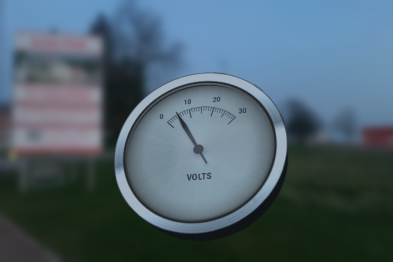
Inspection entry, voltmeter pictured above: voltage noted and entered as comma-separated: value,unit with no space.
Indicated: 5,V
